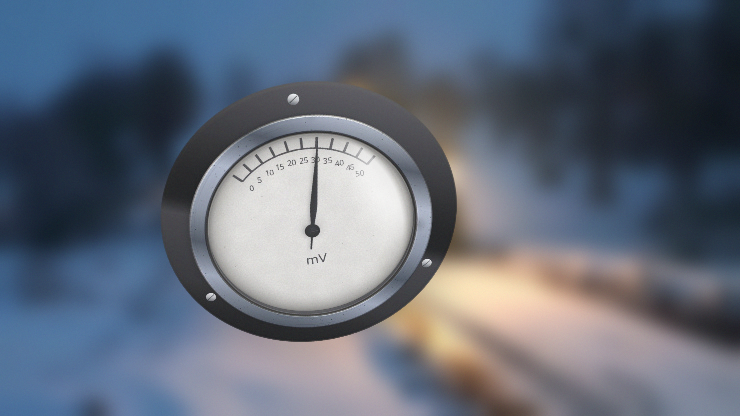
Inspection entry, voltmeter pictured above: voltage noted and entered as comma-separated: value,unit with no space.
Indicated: 30,mV
